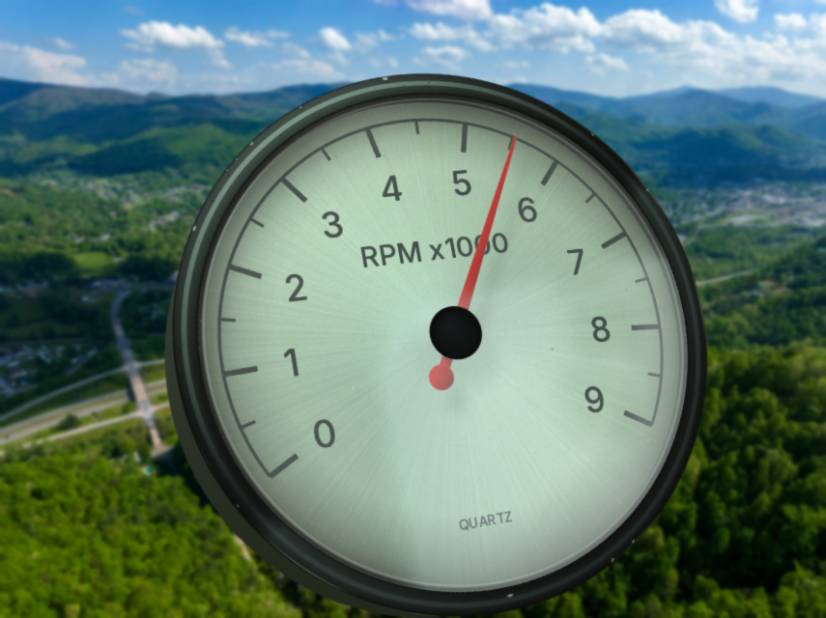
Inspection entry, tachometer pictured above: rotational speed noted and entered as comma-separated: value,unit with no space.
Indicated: 5500,rpm
